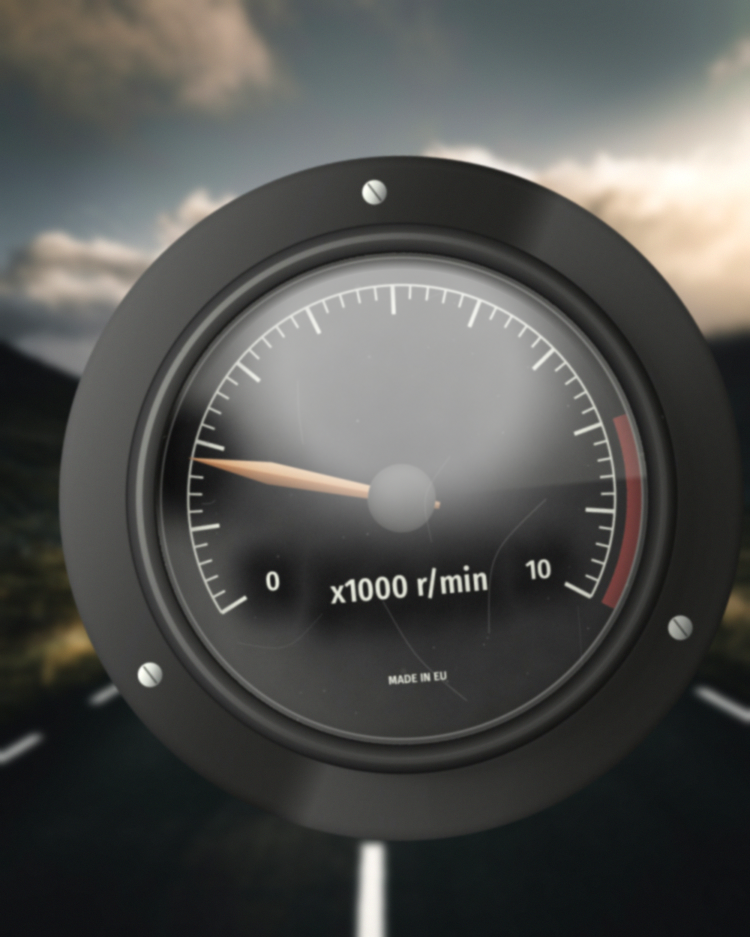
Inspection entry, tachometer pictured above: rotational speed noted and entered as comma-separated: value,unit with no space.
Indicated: 1800,rpm
